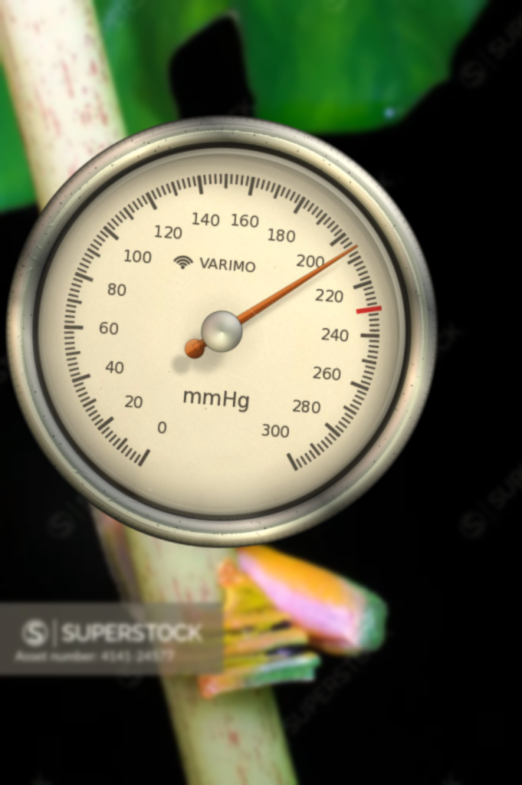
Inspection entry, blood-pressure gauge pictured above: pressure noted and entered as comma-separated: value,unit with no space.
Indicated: 206,mmHg
